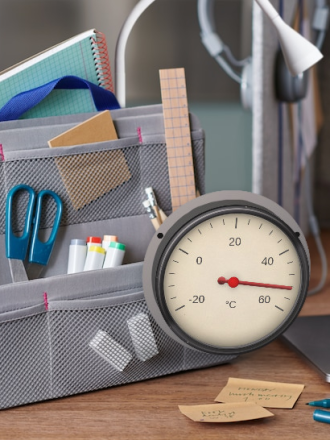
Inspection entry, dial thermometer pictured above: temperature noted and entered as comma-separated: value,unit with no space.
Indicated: 52,°C
